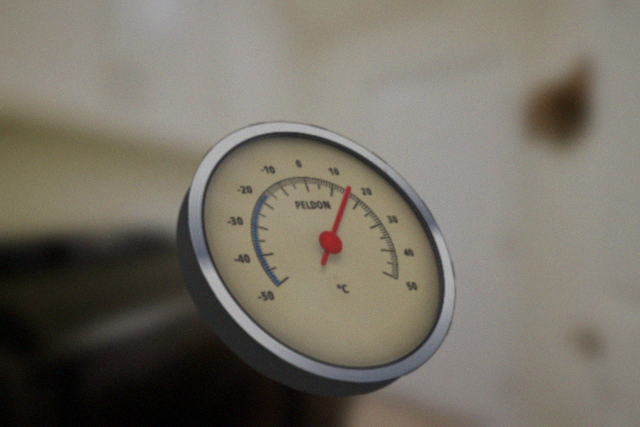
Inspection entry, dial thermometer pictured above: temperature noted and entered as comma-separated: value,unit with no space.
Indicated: 15,°C
